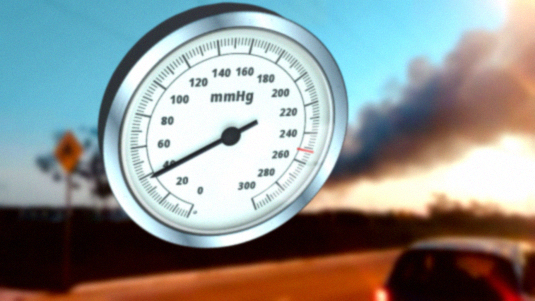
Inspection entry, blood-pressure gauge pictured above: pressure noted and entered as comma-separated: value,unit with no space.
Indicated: 40,mmHg
